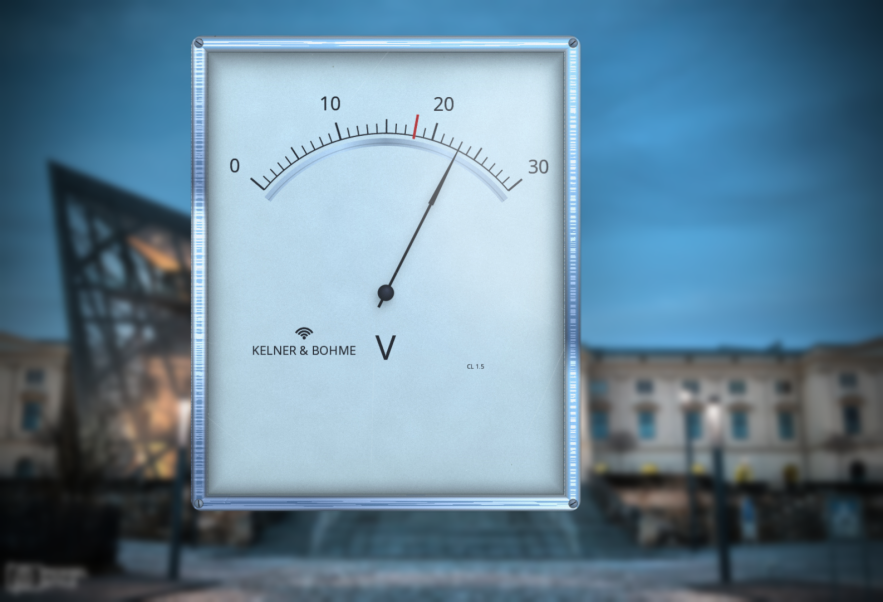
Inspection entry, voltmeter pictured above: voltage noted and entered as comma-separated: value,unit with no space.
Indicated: 23,V
